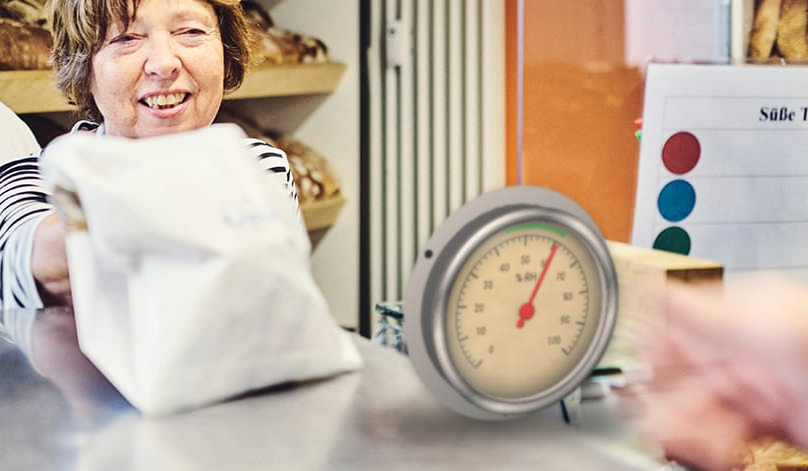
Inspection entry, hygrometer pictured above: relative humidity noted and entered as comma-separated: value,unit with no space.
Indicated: 60,%
